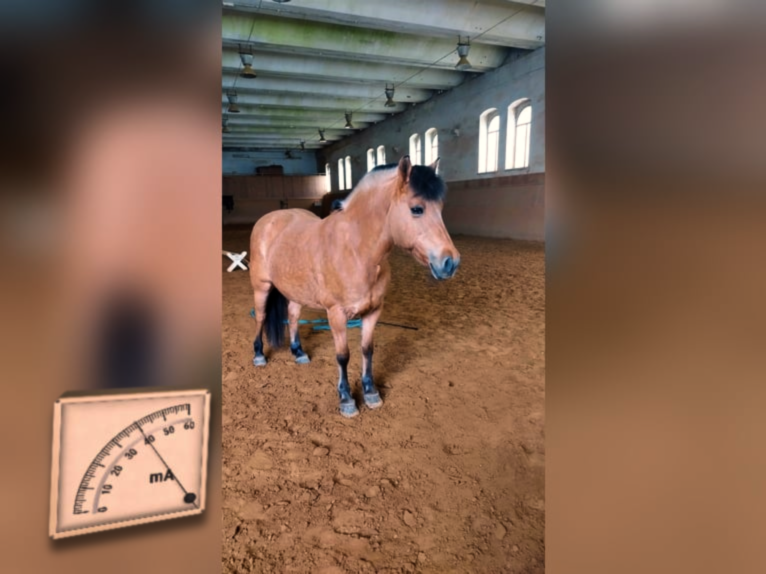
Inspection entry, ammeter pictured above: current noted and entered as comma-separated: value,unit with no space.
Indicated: 40,mA
